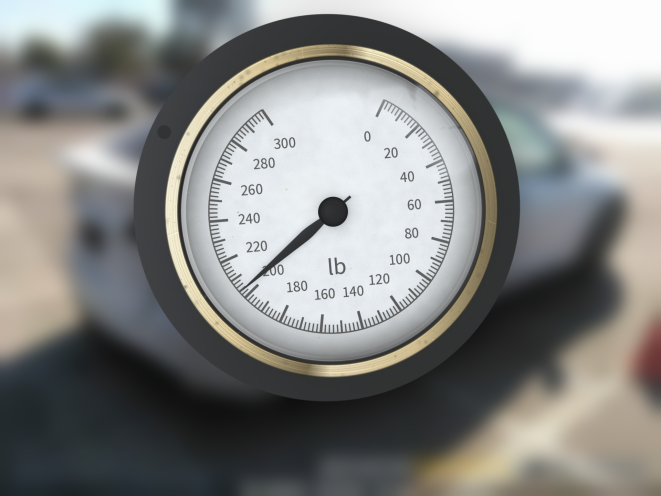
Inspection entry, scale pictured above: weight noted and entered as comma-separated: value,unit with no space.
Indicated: 204,lb
